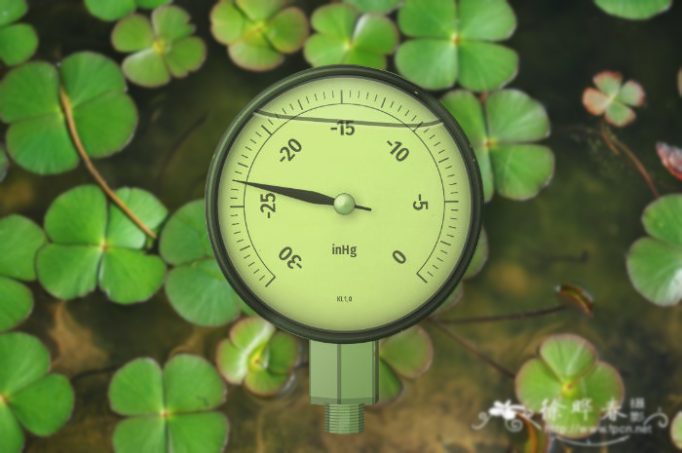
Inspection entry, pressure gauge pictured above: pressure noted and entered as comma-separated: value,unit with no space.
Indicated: -23.5,inHg
